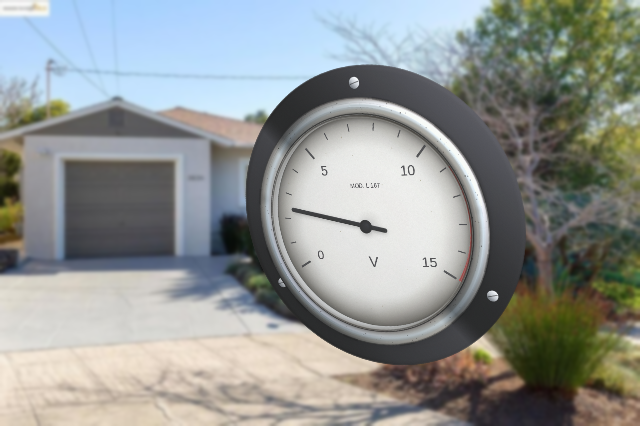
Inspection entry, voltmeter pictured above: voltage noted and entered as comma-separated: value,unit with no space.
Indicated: 2.5,V
